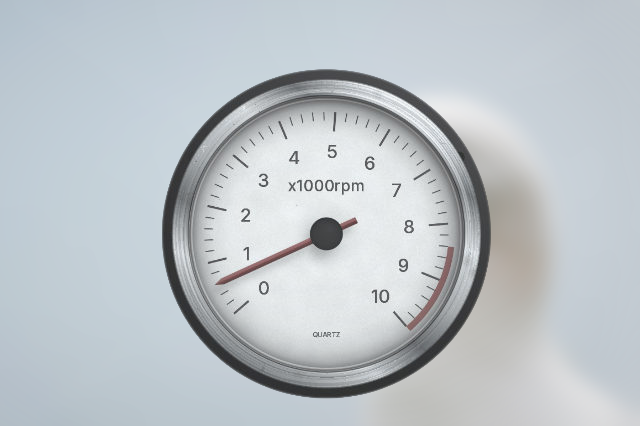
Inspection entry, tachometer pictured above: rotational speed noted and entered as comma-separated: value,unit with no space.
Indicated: 600,rpm
